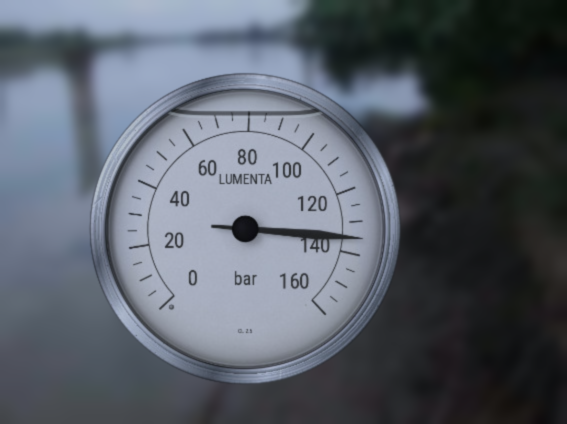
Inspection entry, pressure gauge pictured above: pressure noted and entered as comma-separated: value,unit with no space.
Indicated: 135,bar
